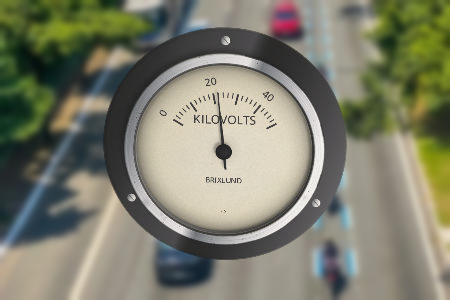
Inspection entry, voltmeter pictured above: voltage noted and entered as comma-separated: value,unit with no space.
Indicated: 22,kV
